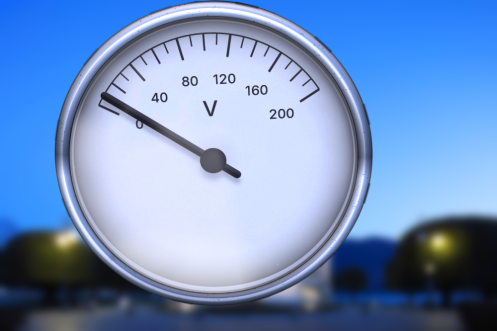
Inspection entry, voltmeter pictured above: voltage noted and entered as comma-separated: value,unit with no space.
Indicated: 10,V
